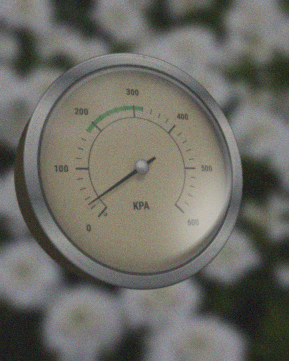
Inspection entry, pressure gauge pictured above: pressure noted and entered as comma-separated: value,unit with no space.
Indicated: 30,kPa
